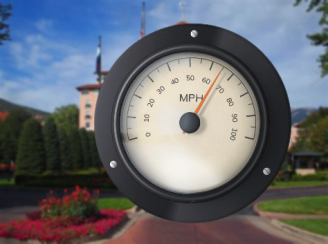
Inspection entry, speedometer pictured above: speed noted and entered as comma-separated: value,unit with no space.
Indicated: 65,mph
